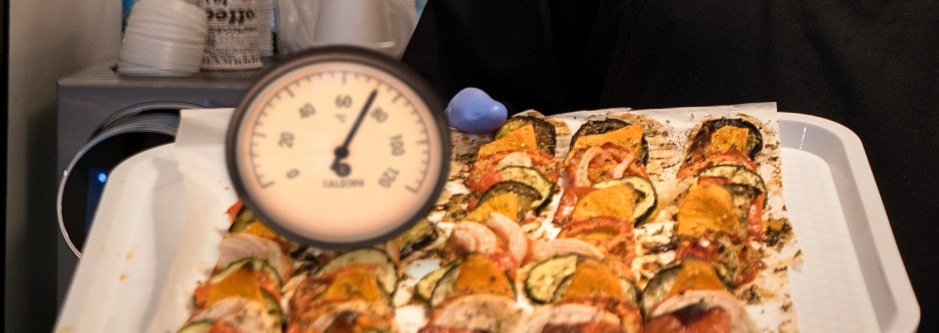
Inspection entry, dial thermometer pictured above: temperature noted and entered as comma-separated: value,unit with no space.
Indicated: 72,°C
